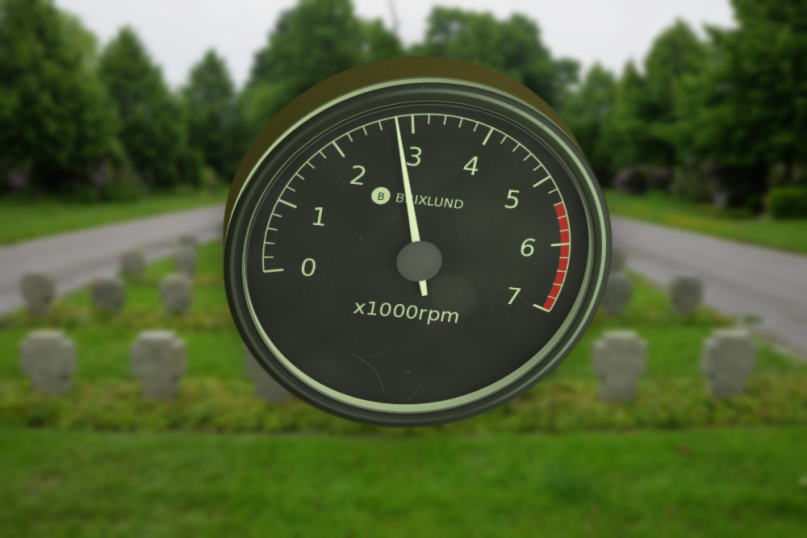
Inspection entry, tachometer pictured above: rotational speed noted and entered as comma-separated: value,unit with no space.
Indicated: 2800,rpm
